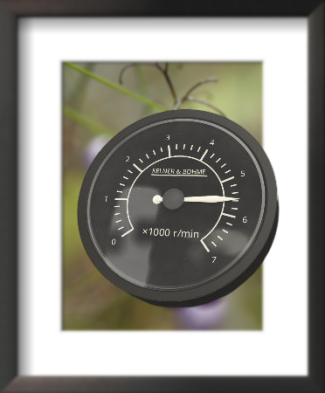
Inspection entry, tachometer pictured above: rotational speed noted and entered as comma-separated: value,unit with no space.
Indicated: 5600,rpm
